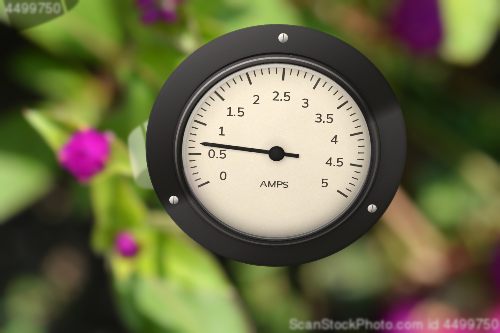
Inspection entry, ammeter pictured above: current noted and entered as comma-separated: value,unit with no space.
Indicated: 0.7,A
